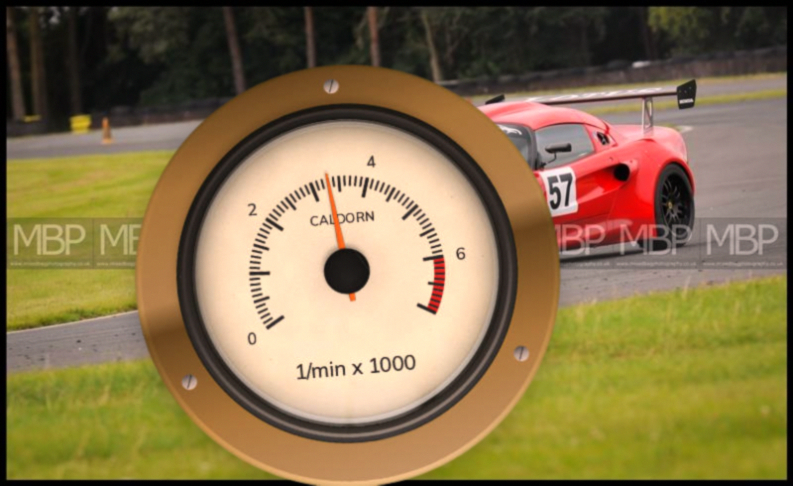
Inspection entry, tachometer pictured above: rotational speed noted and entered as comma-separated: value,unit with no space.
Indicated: 3300,rpm
